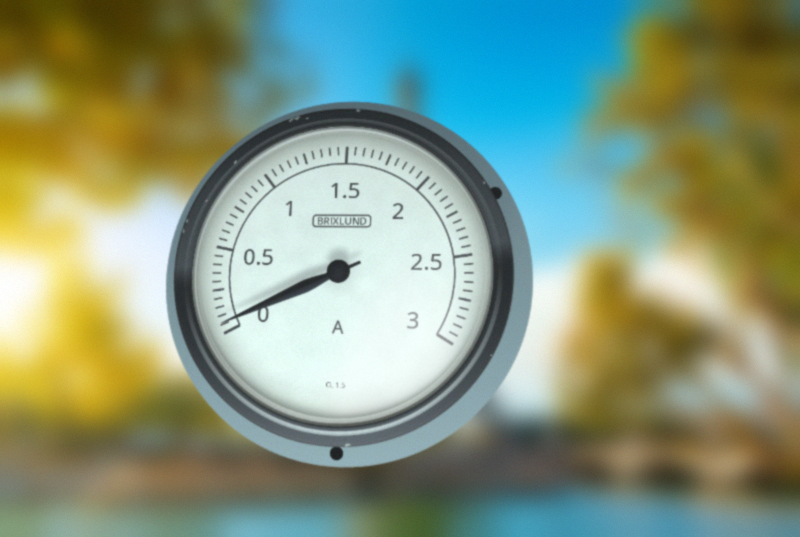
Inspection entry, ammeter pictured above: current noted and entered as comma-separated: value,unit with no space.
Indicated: 0.05,A
